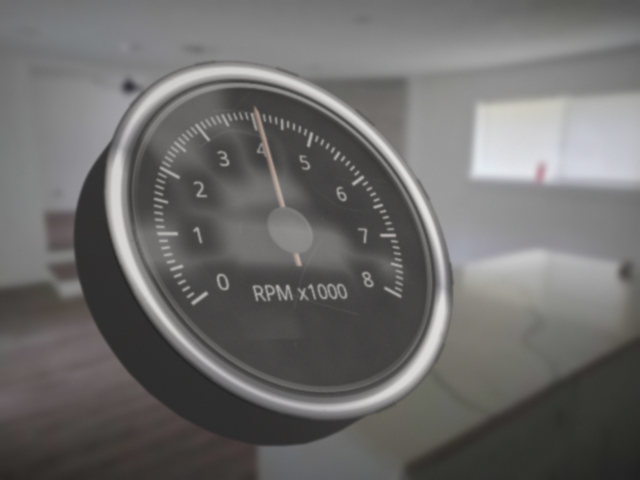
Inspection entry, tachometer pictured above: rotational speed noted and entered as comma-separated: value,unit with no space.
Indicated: 4000,rpm
